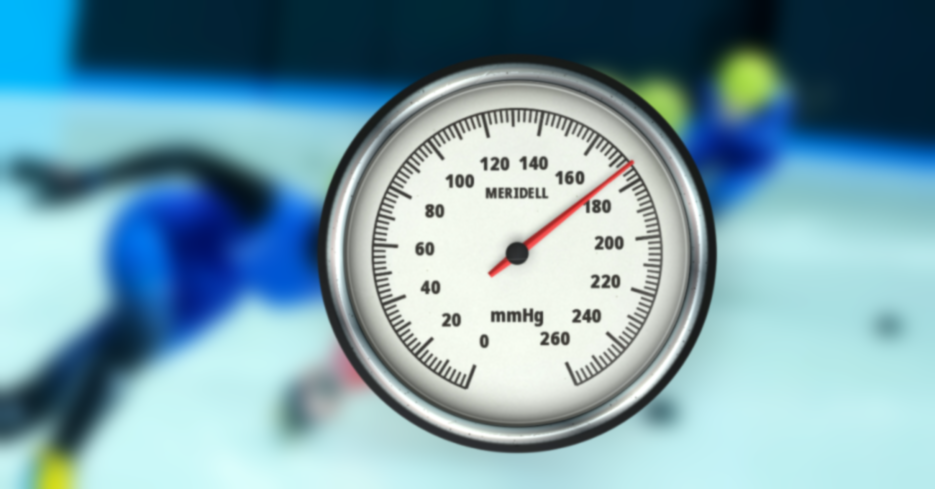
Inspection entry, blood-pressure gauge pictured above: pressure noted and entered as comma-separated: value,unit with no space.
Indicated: 174,mmHg
